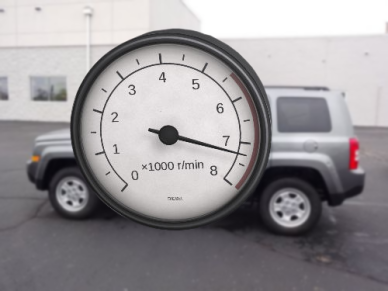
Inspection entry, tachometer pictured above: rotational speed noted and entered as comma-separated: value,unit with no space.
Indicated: 7250,rpm
